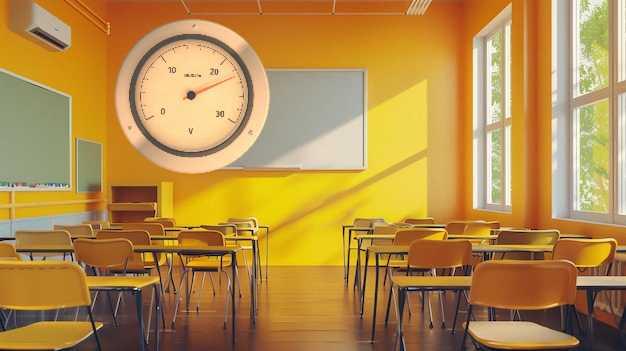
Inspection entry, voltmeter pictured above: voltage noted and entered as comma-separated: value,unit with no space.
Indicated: 23,V
